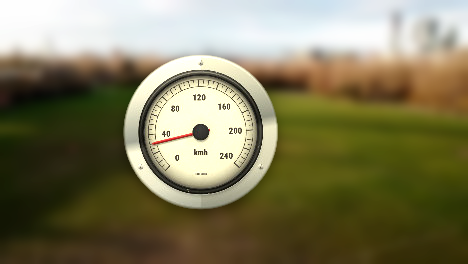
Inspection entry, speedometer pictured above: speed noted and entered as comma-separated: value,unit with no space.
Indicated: 30,km/h
